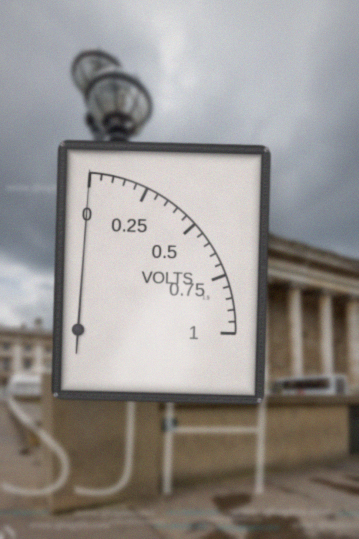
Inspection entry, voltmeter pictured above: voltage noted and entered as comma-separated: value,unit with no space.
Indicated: 0,V
